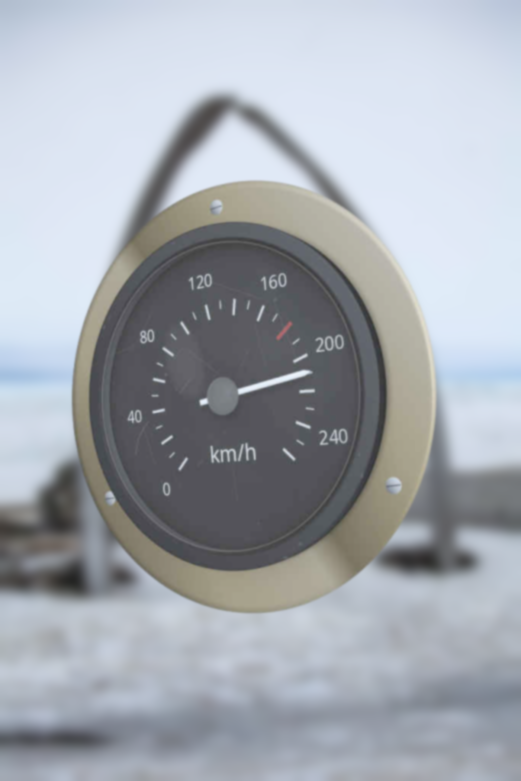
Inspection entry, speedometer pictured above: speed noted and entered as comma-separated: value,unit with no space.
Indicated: 210,km/h
